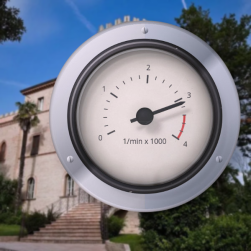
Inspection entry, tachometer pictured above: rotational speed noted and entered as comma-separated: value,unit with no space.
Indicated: 3100,rpm
